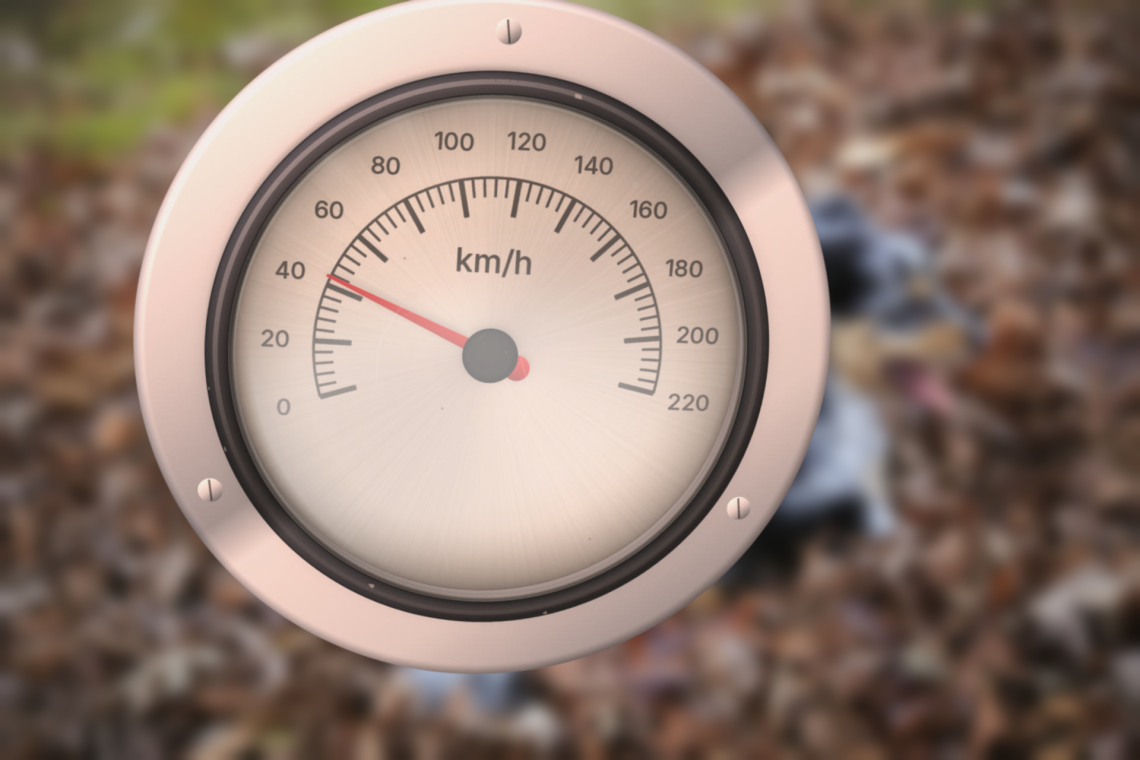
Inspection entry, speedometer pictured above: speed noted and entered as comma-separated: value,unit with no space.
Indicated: 44,km/h
